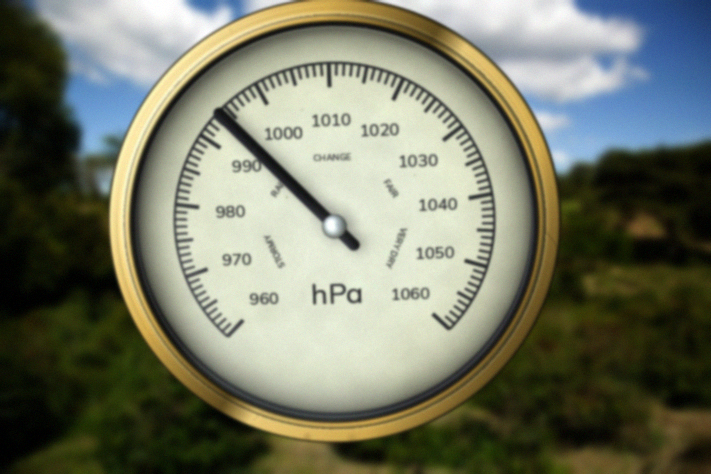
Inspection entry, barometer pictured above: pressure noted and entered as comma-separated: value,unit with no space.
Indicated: 994,hPa
